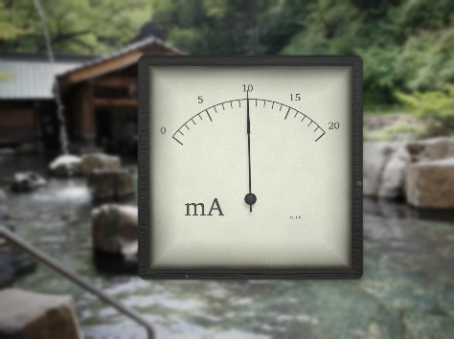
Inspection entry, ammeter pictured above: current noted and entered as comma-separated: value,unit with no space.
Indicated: 10,mA
